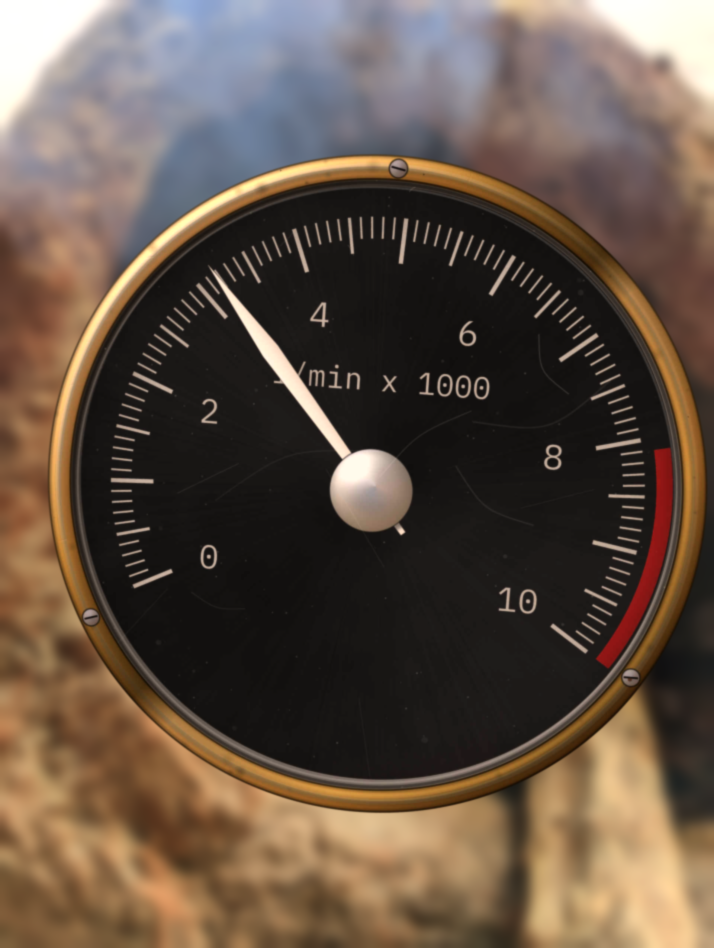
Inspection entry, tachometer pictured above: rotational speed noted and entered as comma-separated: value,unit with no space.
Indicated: 3200,rpm
